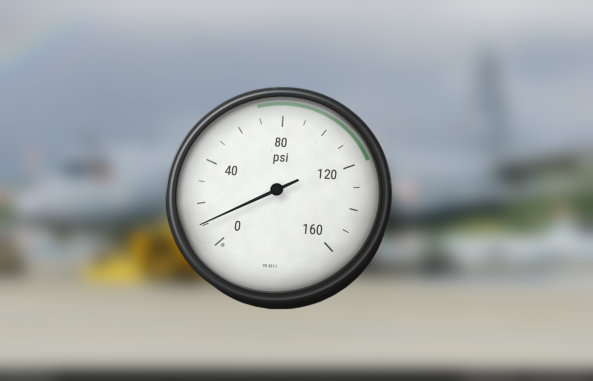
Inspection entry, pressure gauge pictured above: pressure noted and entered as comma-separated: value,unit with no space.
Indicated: 10,psi
